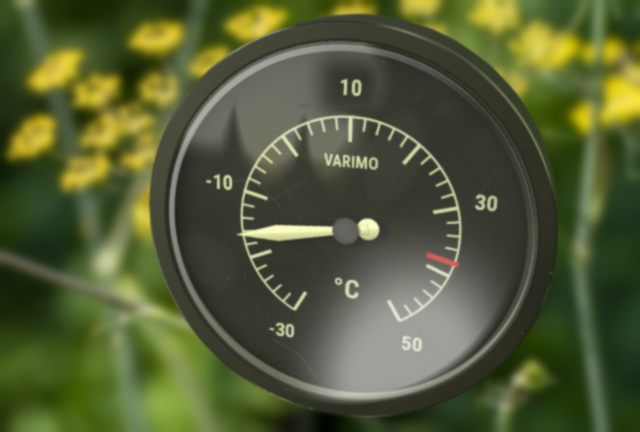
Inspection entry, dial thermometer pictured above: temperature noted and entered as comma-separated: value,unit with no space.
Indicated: -16,°C
